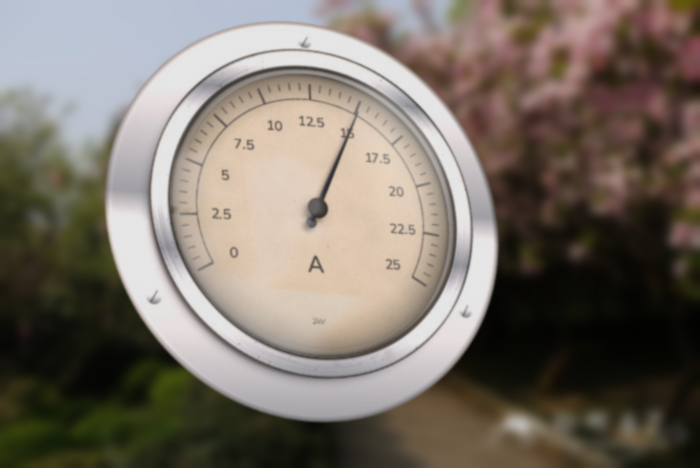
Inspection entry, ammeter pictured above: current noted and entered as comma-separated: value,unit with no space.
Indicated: 15,A
